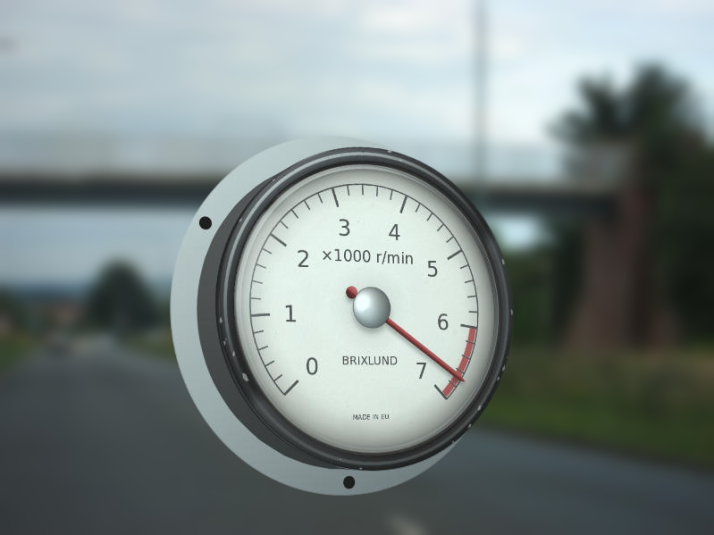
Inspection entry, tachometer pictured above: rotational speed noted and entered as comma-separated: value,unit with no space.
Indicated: 6700,rpm
